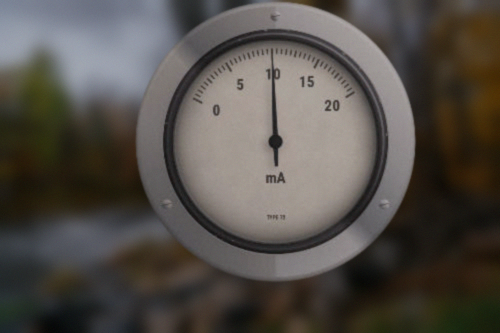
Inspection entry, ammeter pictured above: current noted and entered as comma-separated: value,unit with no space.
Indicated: 10,mA
